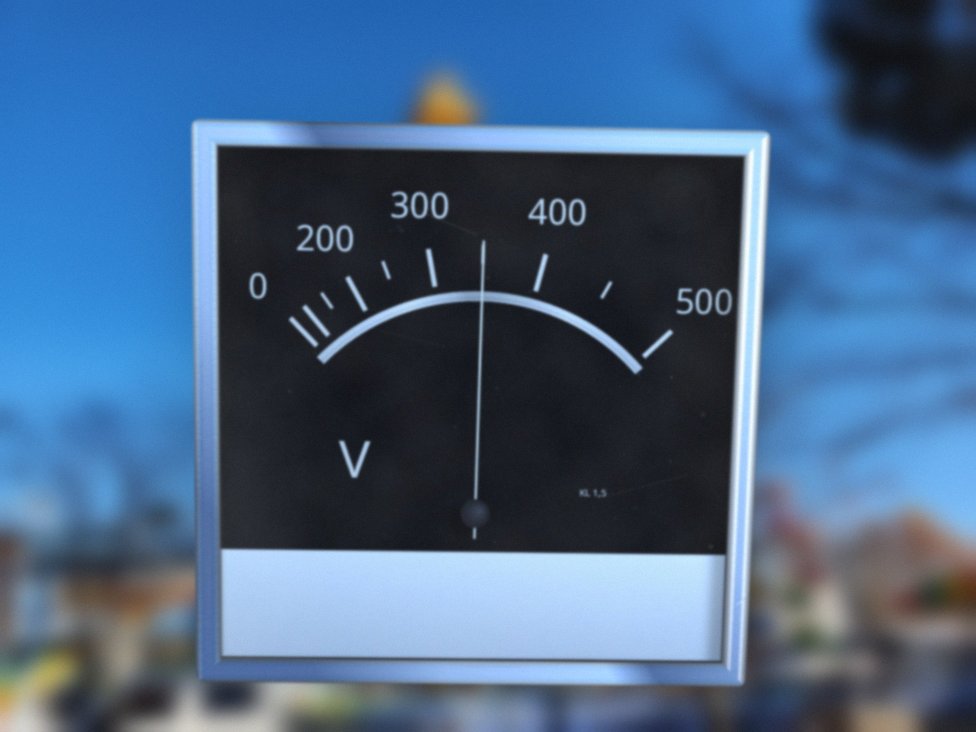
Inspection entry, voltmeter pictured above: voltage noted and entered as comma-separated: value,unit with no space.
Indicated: 350,V
